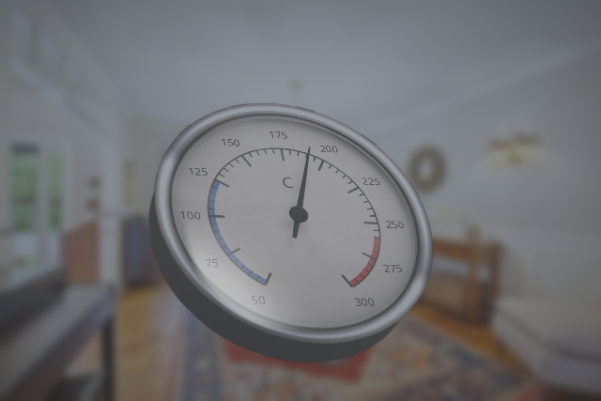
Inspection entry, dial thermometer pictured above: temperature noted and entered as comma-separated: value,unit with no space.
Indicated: 190,°C
